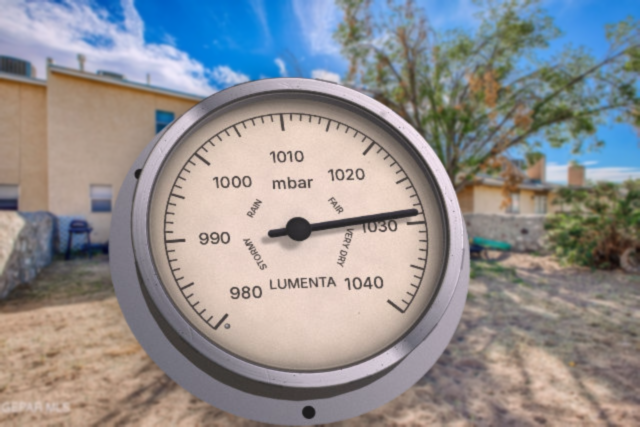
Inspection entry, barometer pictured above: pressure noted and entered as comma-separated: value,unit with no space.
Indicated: 1029,mbar
